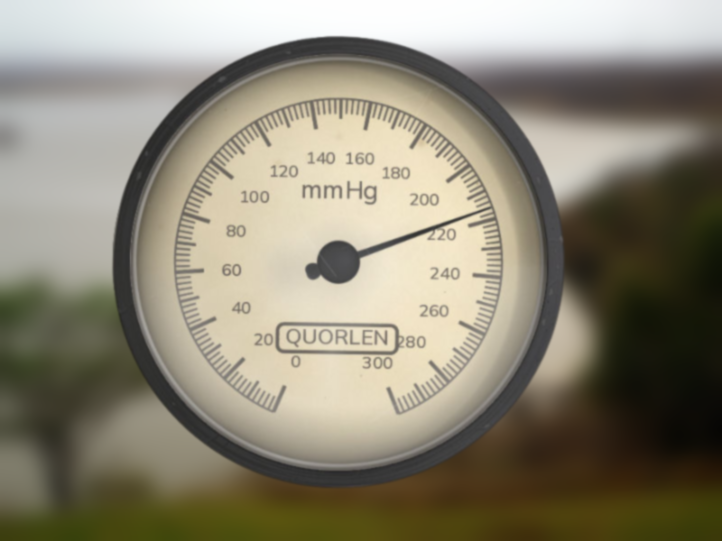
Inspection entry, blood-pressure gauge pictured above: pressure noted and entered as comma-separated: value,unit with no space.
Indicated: 216,mmHg
